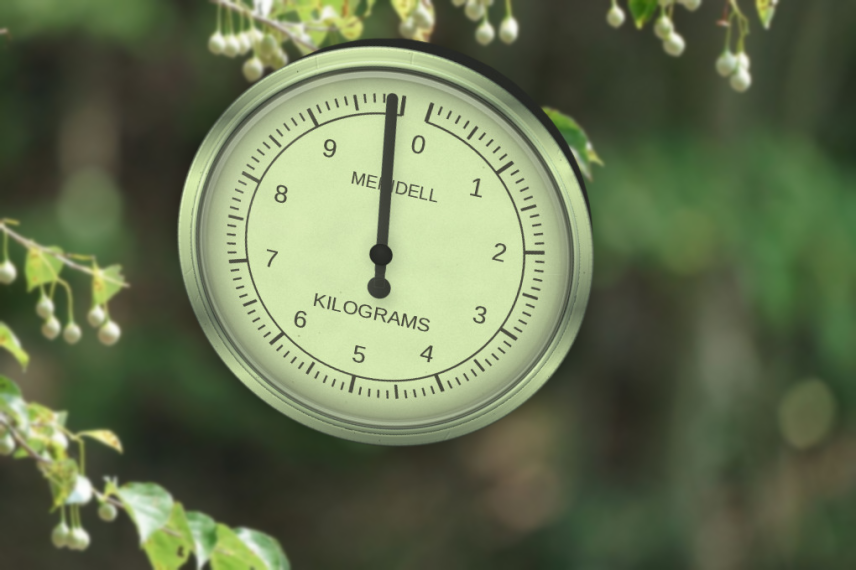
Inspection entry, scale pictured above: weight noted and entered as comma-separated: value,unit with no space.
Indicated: 9.9,kg
